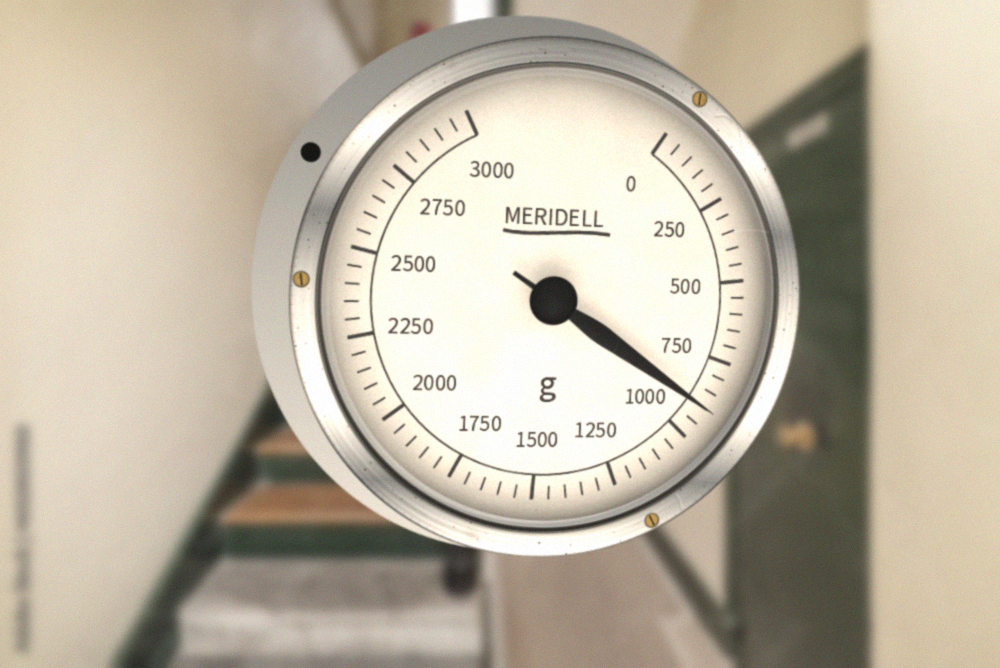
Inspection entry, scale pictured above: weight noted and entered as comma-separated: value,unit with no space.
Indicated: 900,g
